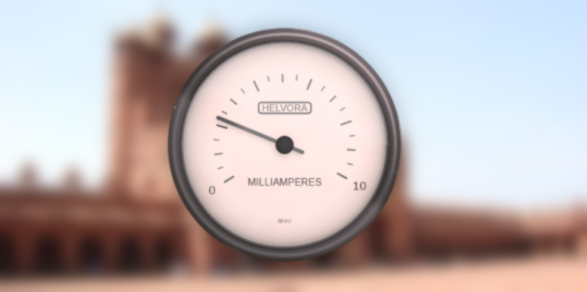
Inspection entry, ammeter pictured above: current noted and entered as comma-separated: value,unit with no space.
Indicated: 2.25,mA
